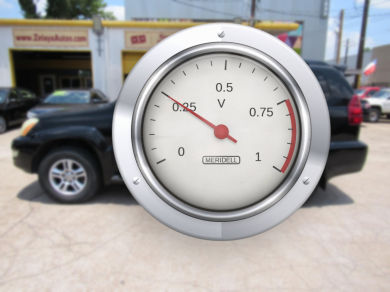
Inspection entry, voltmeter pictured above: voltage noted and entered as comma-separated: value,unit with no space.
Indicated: 0.25,V
